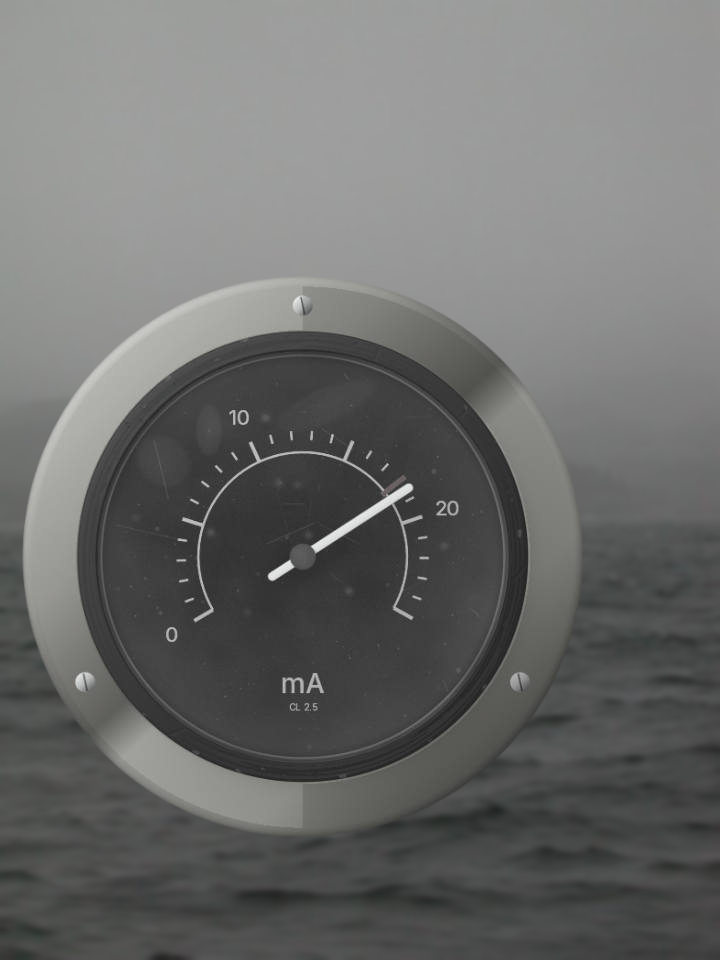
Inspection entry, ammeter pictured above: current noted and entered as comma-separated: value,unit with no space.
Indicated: 18.5,mA
